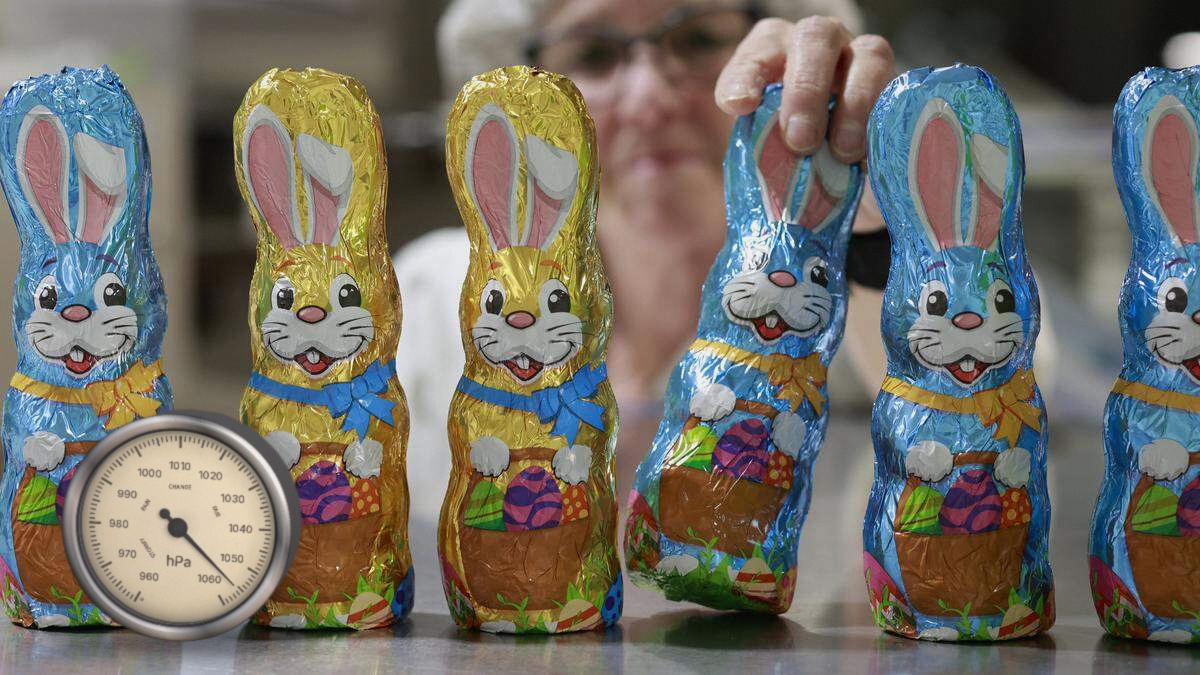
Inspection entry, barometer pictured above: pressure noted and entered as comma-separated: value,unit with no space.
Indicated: 1055,hPa
